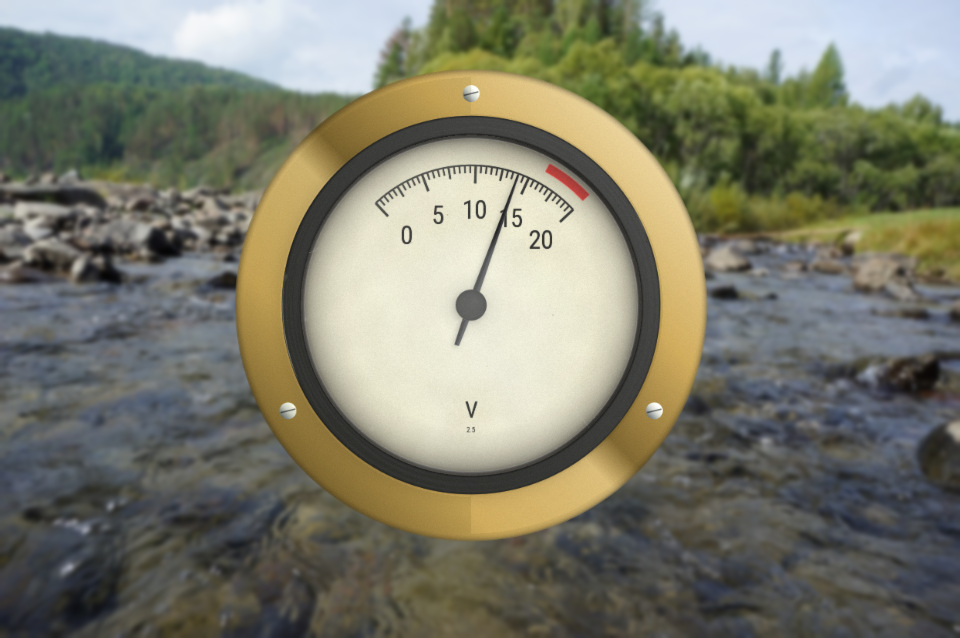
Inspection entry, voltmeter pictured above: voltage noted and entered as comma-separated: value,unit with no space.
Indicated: 14,V
